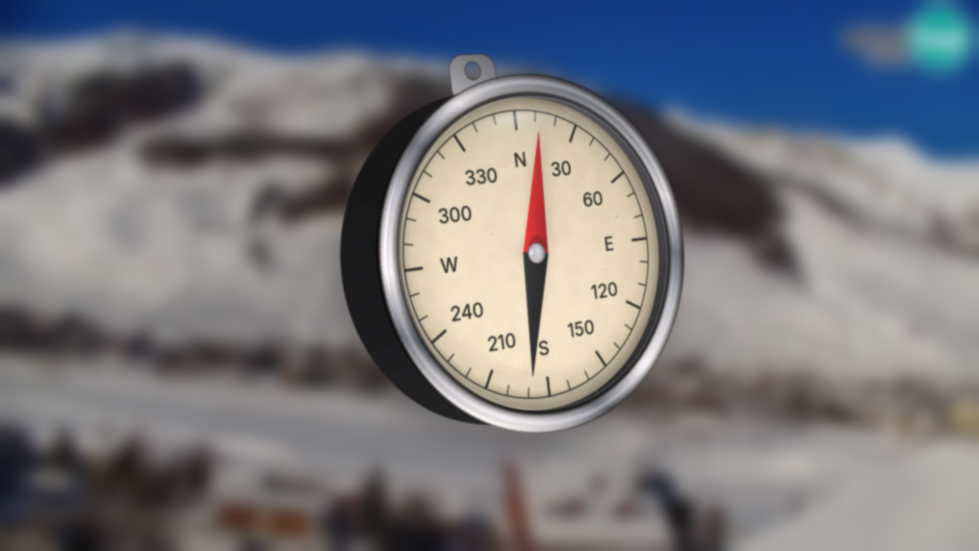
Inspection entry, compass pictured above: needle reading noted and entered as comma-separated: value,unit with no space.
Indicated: 10,°
